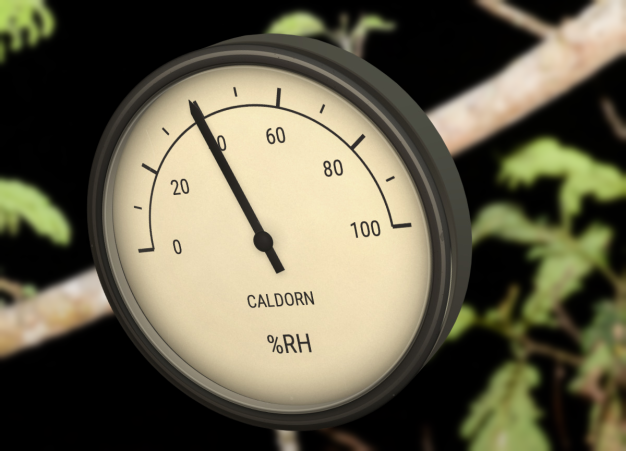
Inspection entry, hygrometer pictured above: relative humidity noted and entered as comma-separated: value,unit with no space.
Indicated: 40,%
